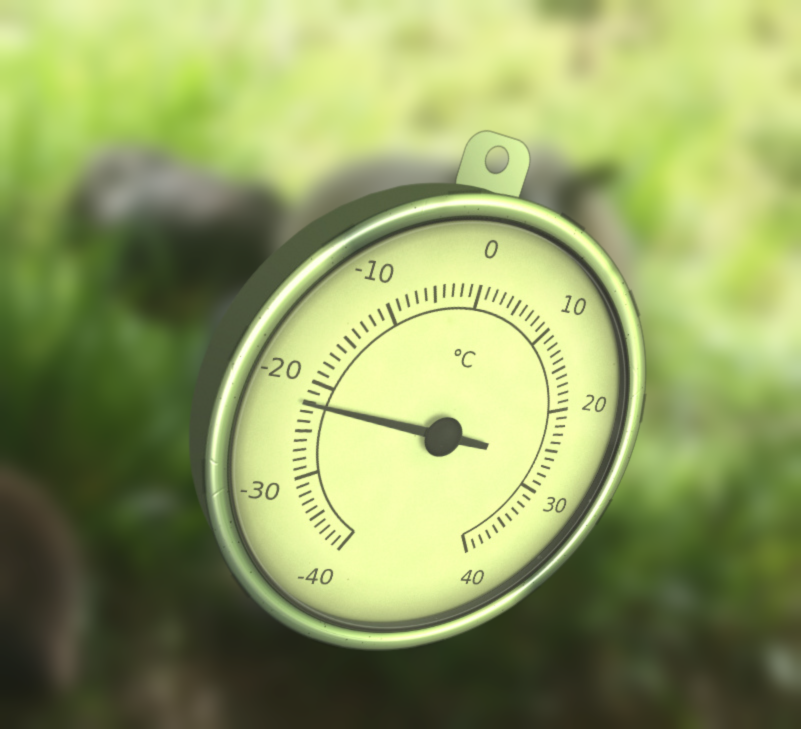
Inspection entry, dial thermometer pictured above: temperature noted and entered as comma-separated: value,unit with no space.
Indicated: -22,°C
